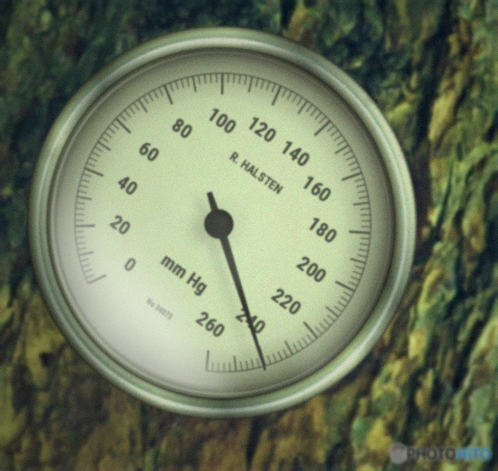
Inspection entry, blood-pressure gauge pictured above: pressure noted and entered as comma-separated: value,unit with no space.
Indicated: 240,mmHg
